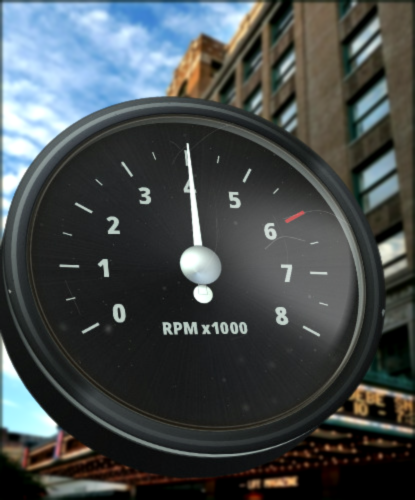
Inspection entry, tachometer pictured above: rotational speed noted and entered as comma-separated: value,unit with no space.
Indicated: 4000,rpm
